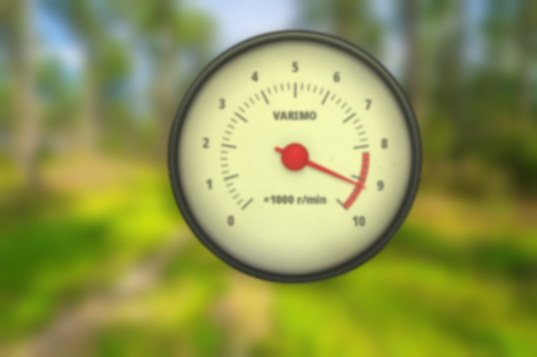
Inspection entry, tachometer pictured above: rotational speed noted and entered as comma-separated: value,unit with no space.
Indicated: 9200,rpm
